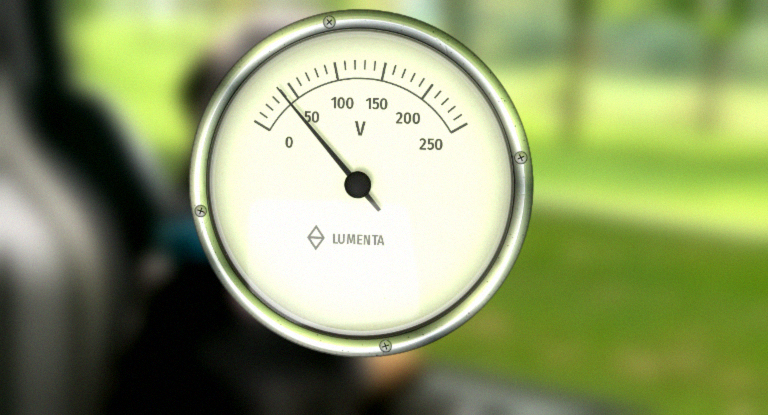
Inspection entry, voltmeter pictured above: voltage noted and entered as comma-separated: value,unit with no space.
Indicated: 40,V
